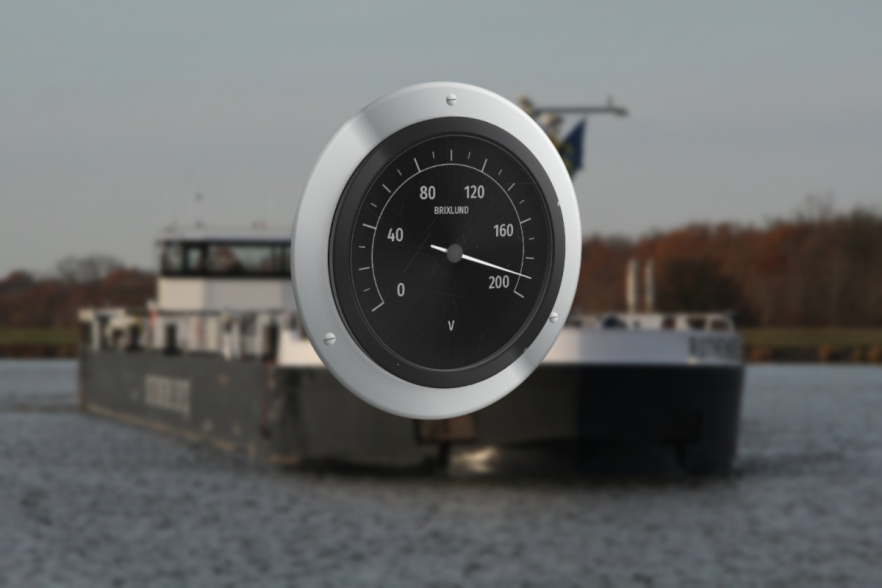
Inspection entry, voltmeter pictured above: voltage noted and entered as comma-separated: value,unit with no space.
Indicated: 190,V
